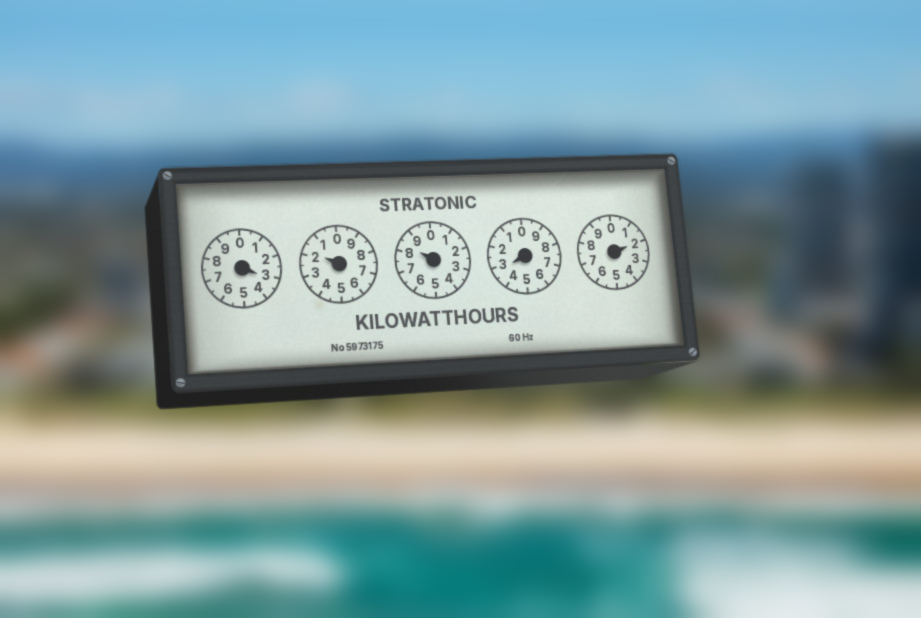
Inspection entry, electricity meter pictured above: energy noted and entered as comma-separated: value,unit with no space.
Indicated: 31832,kWh
